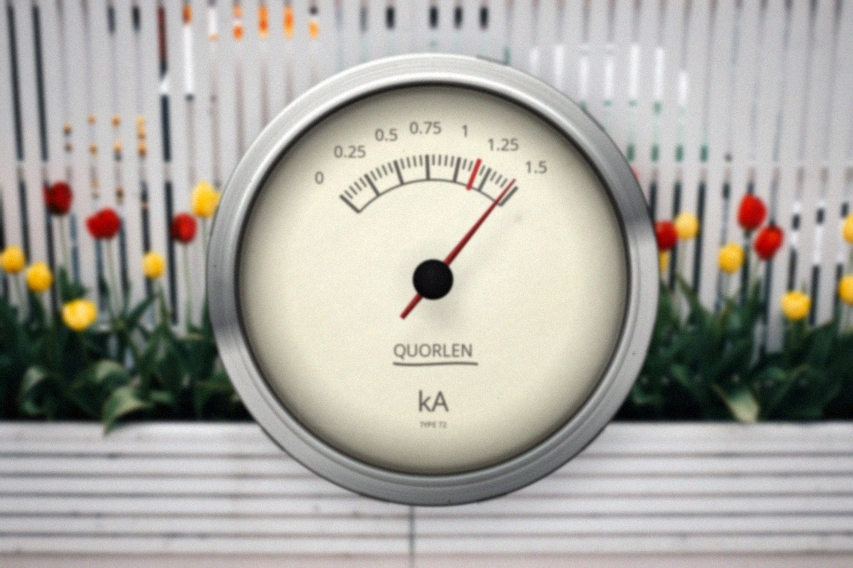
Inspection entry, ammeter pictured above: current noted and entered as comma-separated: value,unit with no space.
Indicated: 1.45,kA
